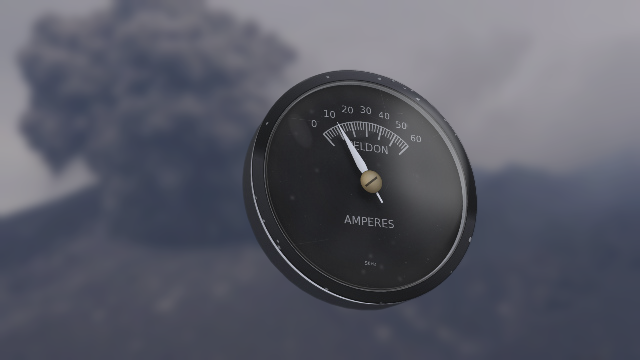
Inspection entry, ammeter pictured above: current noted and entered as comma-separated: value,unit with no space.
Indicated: 10,A
